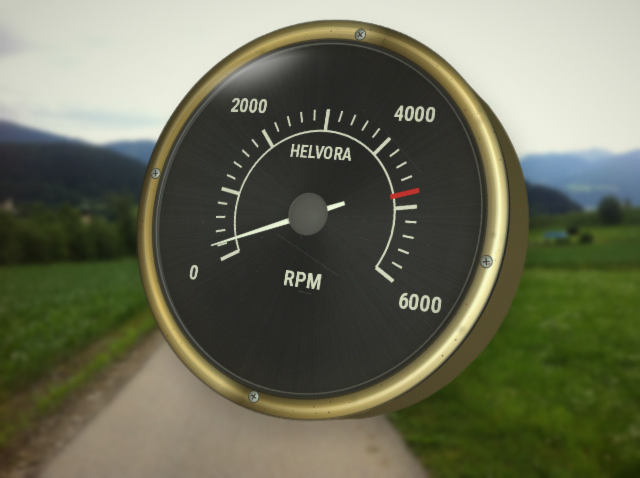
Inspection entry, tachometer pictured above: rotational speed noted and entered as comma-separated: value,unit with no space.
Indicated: 200,rpm
